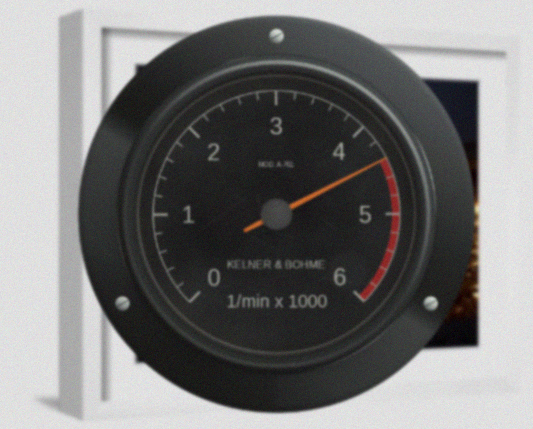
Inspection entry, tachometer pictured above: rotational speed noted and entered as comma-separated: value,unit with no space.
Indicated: 4400,rpm
